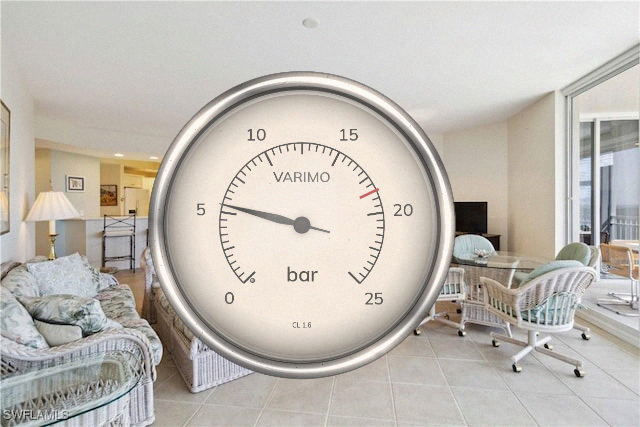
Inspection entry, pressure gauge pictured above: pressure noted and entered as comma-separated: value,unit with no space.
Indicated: 5.5,bar
